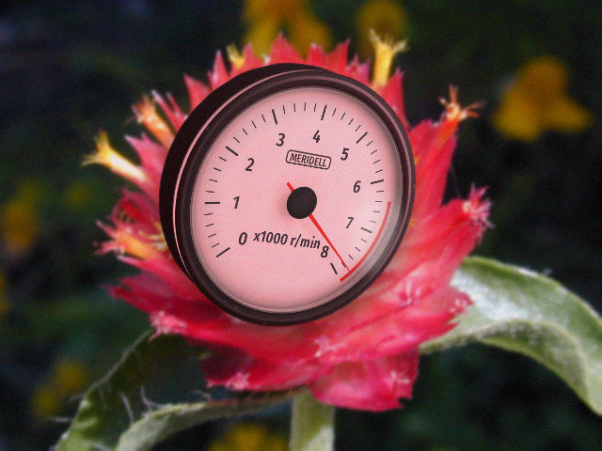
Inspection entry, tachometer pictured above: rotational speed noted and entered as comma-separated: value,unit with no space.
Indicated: 7800,rpm
